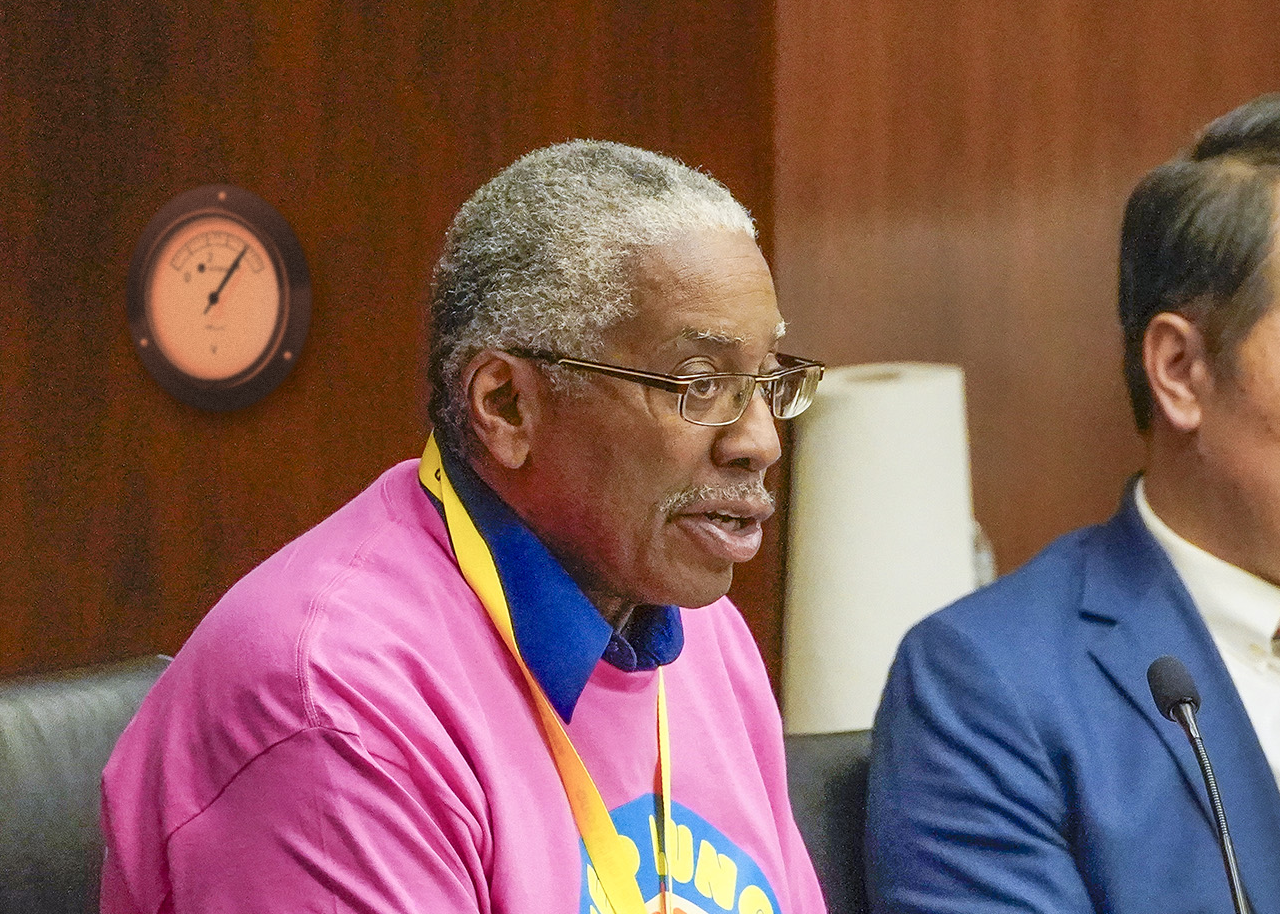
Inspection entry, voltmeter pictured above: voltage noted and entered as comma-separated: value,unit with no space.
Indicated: 4,V
